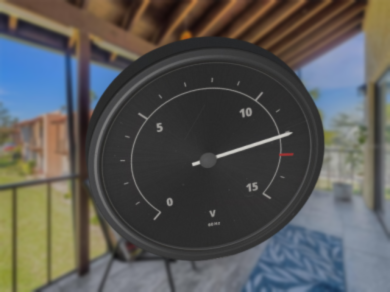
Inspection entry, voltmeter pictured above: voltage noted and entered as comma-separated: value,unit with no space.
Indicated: 12,V
